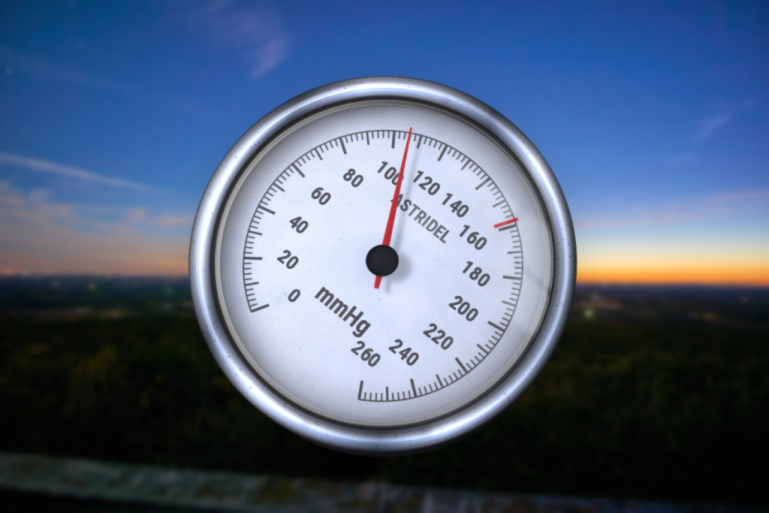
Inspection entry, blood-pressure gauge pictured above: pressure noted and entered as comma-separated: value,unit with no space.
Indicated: 106,mmHg
